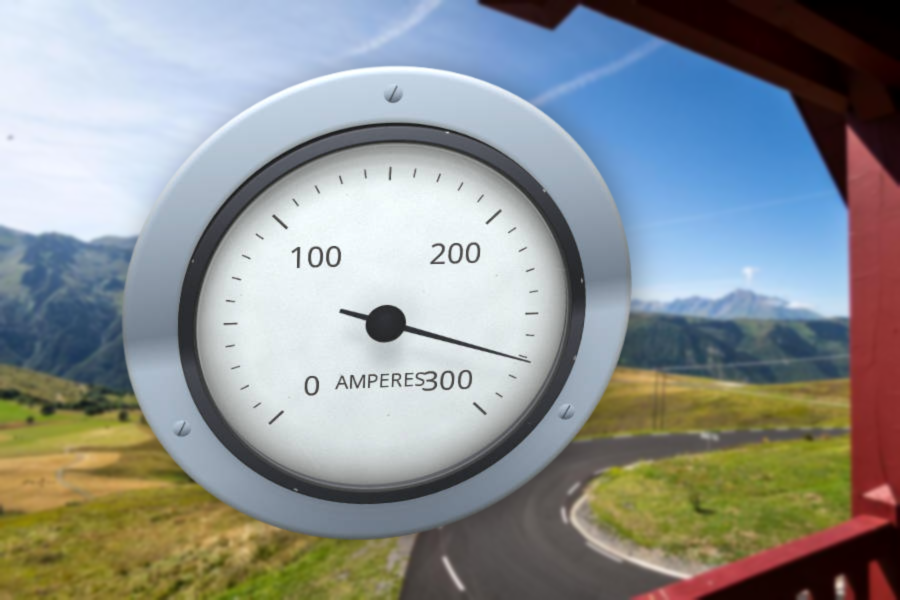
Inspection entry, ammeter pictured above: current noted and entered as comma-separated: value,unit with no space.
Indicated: 270,A
